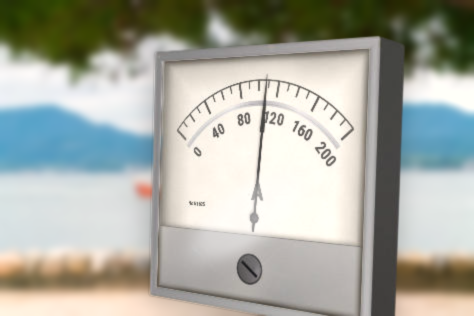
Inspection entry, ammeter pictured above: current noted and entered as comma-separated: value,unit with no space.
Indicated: 110,A
